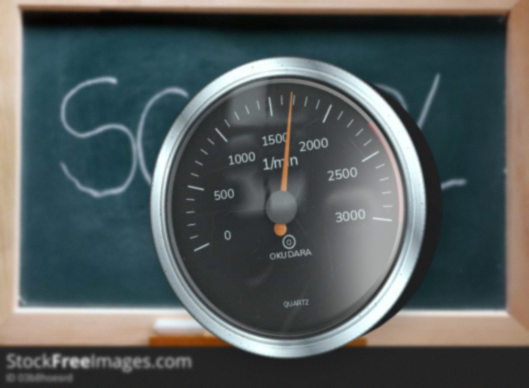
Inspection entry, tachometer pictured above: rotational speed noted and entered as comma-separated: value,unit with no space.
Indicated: 1700,rpm
